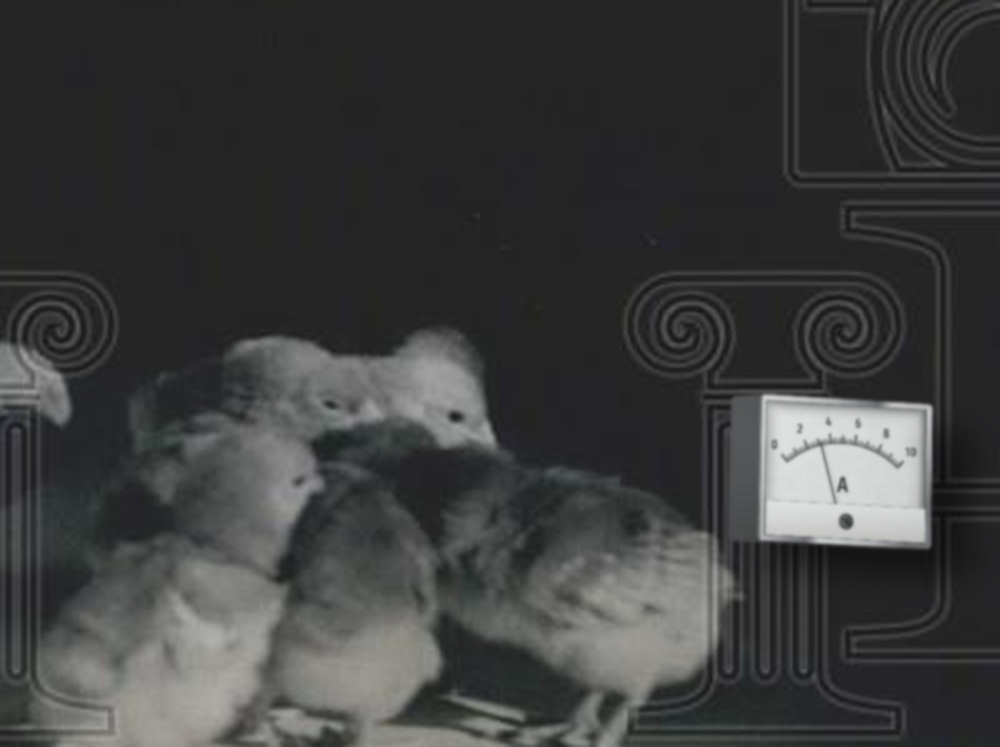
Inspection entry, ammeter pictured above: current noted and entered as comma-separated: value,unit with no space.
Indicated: 3,A
